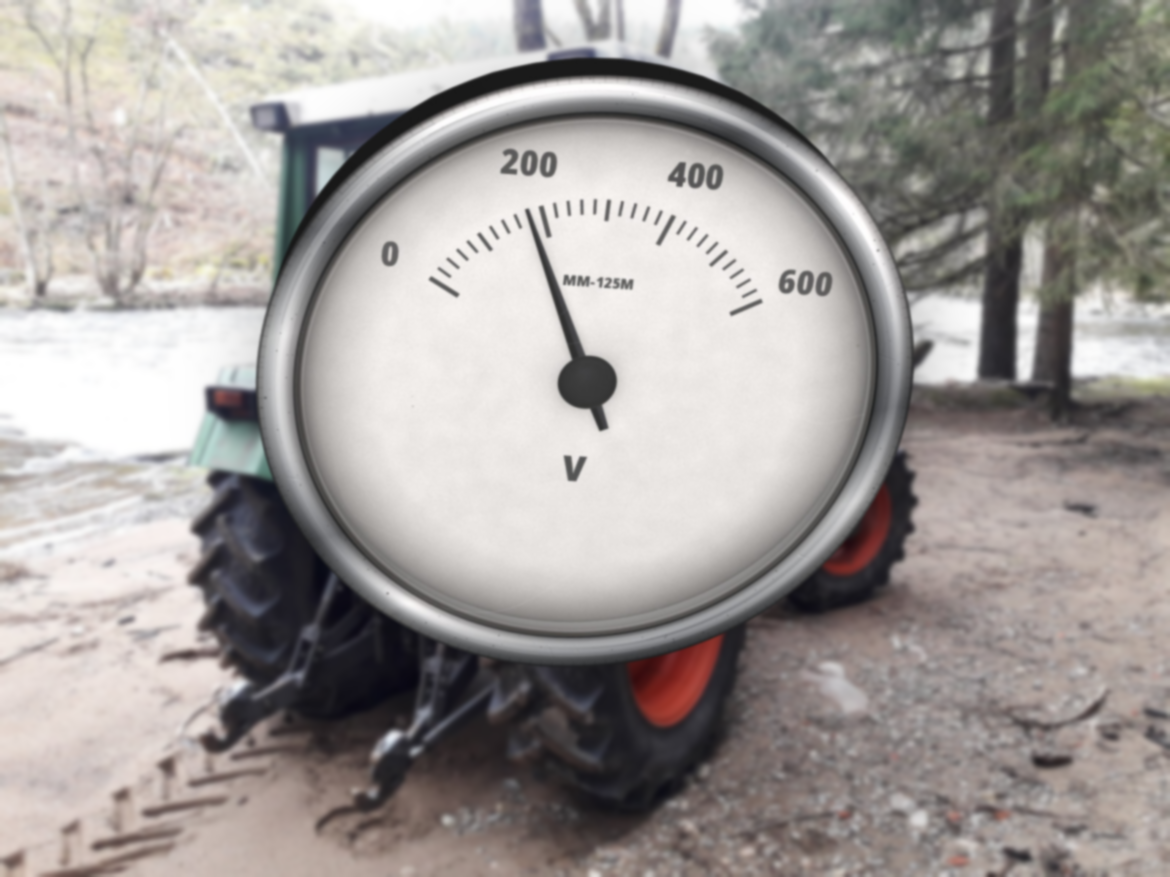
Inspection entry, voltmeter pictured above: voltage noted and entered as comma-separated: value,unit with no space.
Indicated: 180,V
